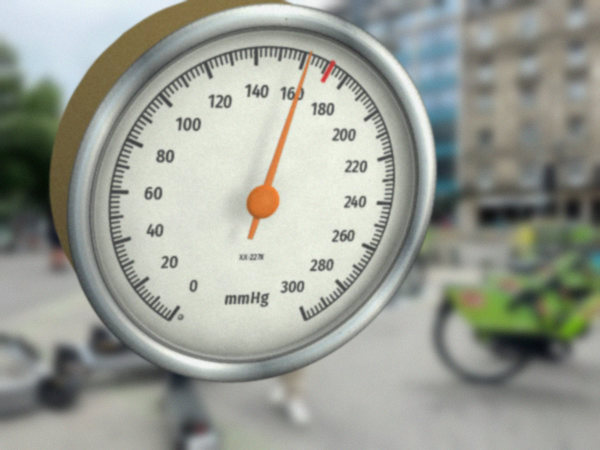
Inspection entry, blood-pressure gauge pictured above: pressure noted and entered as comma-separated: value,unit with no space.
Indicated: 160,mmHg
